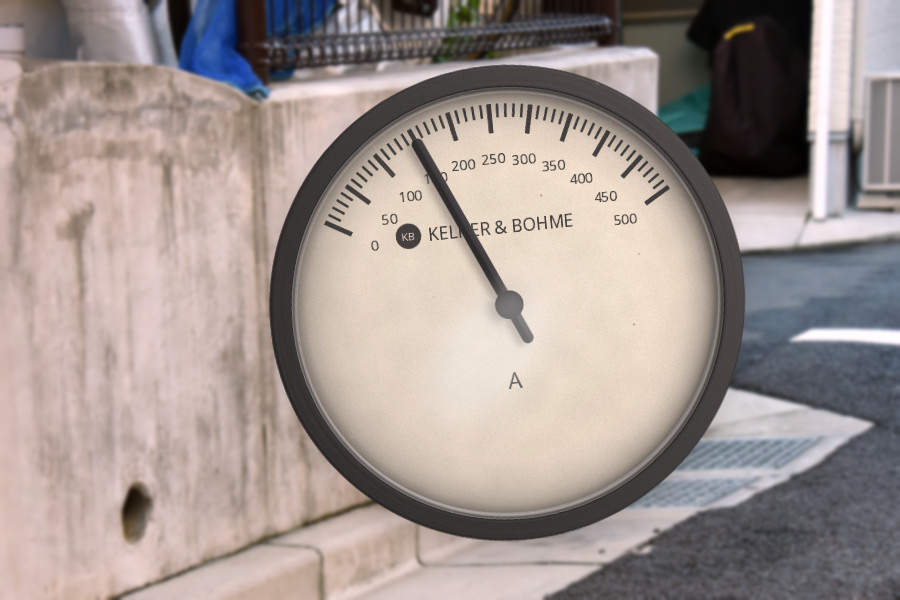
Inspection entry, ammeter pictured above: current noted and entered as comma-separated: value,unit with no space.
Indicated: 150,A
